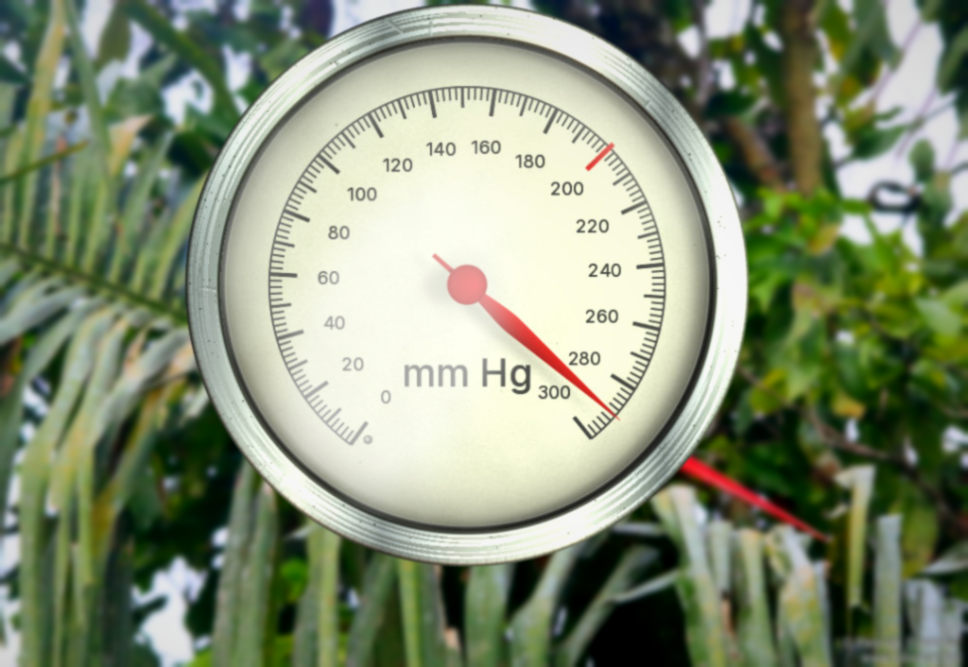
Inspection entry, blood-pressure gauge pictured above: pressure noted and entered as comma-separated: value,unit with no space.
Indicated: 290,mmHg
